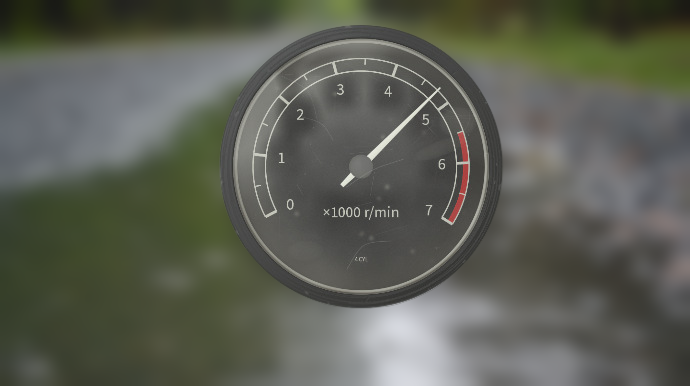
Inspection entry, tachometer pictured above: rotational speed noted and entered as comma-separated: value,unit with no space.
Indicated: 4750,rpm
